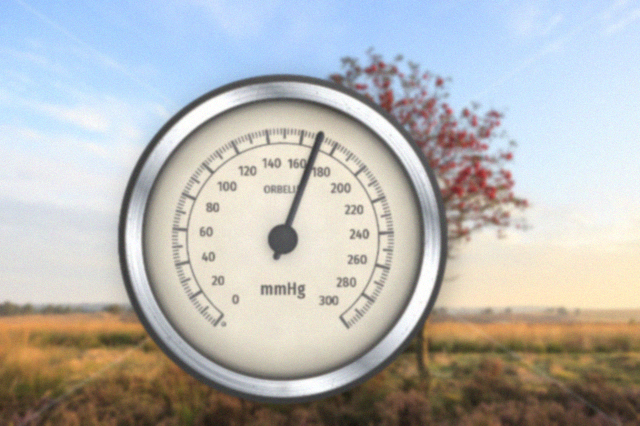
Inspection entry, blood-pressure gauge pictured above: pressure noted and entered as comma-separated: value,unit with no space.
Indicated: 170,mmHg
